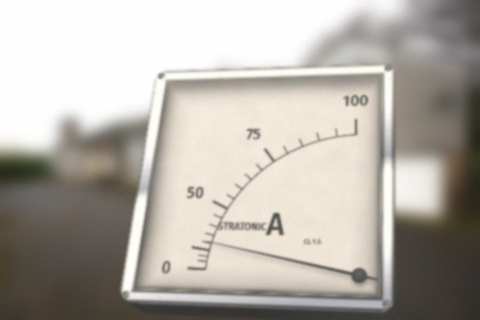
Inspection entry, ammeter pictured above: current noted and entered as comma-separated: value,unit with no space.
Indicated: 30,A
